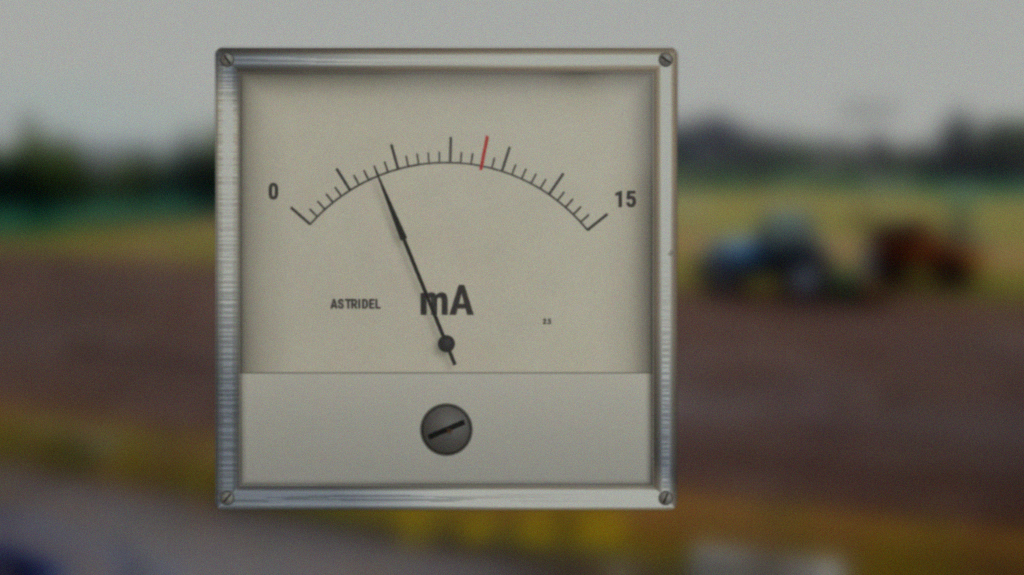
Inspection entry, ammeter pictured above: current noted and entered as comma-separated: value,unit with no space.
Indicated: 4,mA
